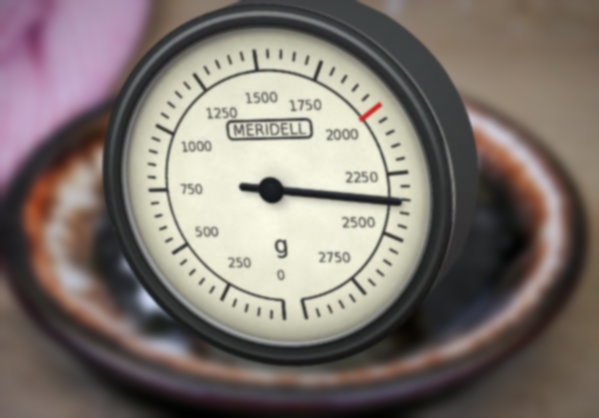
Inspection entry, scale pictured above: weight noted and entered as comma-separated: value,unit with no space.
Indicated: 2350,g
